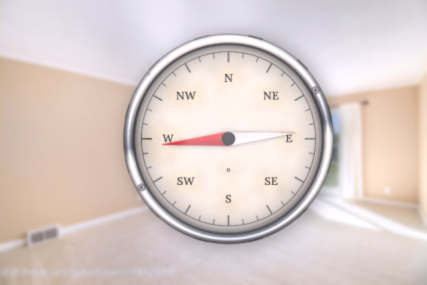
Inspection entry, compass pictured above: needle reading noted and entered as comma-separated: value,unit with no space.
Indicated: 265,°
